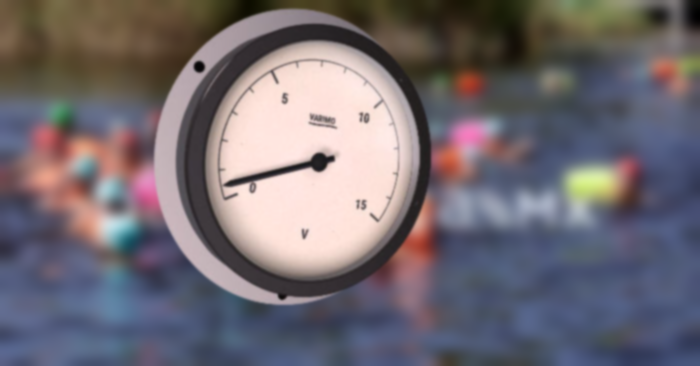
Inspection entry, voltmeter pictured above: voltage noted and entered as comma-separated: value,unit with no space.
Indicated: 0.5,V
